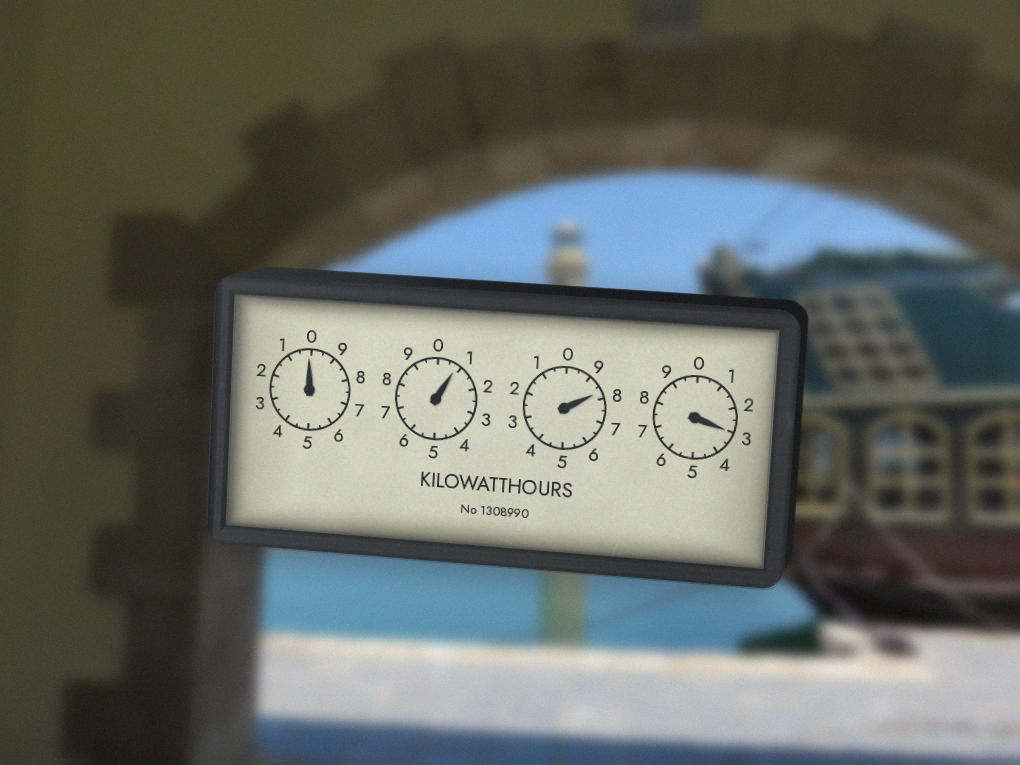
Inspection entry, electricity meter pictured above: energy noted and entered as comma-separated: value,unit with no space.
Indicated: 83,kWh
